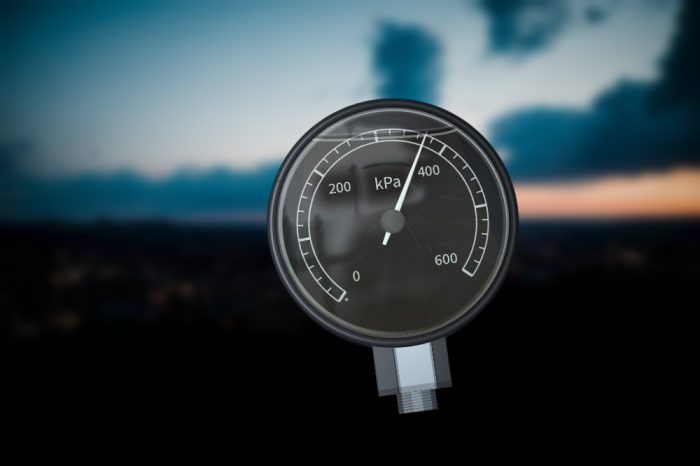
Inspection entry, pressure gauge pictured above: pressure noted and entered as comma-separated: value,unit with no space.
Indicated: 370,kPa
